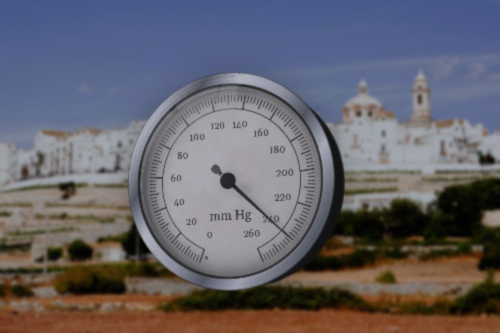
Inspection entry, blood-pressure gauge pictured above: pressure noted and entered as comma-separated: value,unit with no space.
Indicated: 240,mmHg
